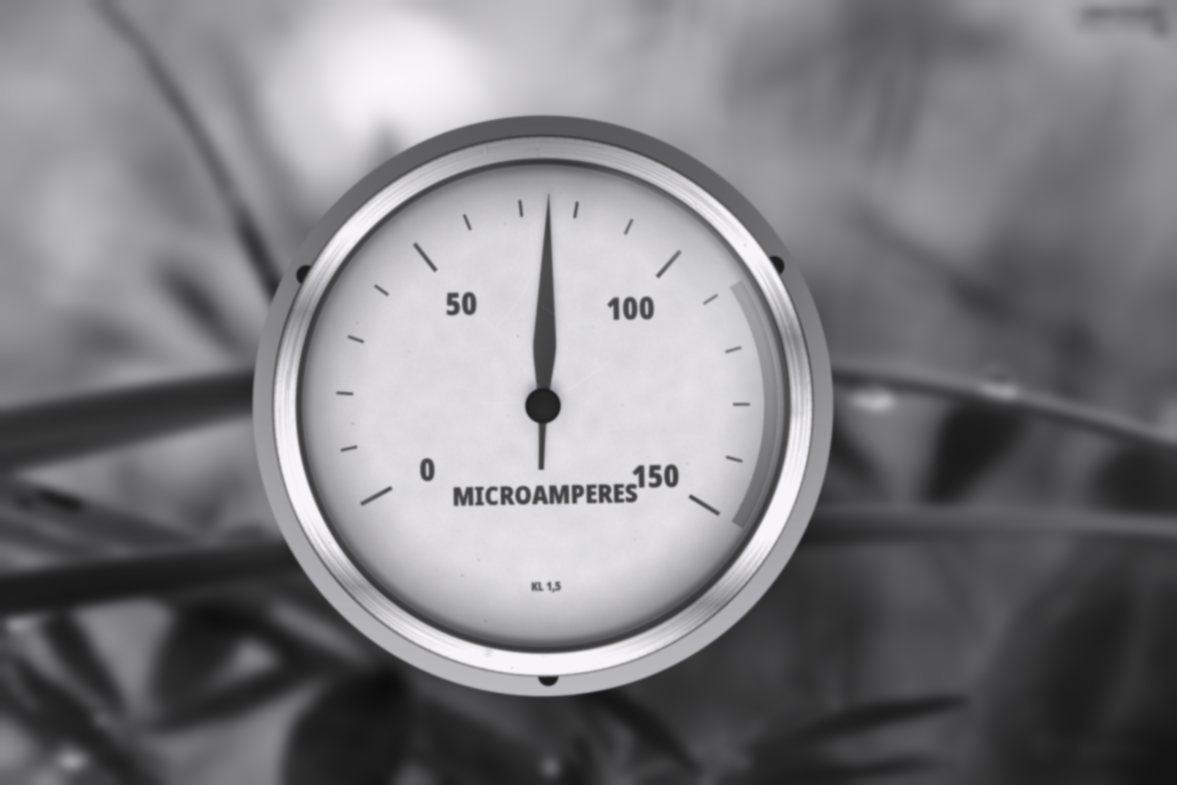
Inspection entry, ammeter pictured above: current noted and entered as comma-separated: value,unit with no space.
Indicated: 75,µA
